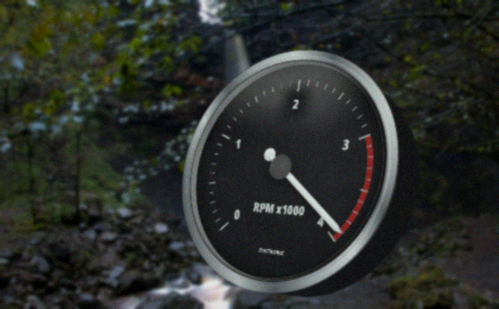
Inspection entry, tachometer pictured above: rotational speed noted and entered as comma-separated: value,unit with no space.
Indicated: 3900,rpm
